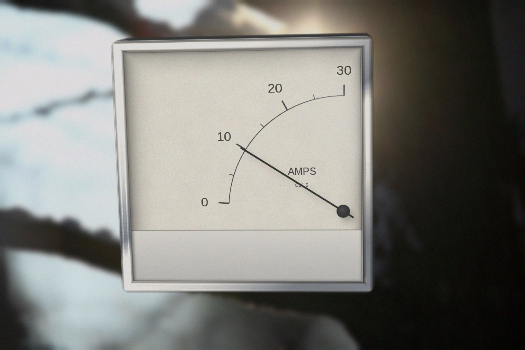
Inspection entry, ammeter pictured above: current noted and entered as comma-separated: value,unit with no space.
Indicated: 10,A
